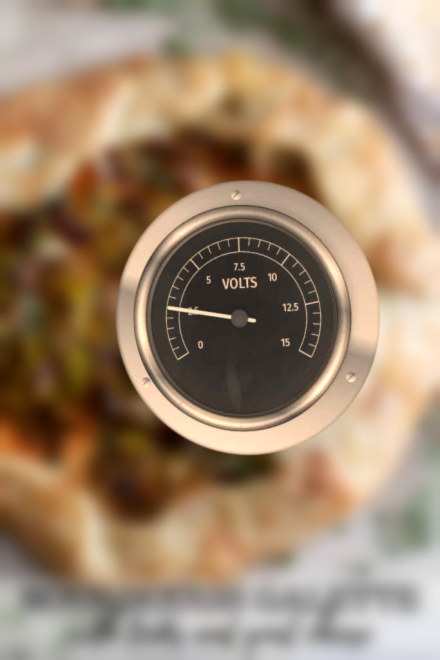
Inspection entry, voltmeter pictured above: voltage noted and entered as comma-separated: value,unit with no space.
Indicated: 2.5,V
